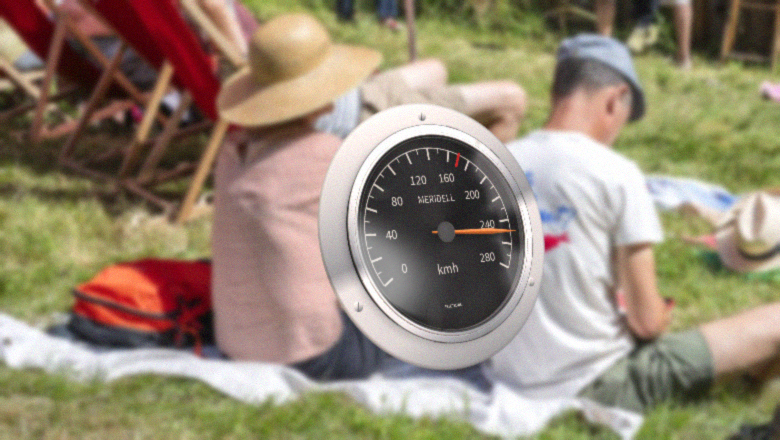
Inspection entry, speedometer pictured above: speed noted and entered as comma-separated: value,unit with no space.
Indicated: 250,km/h
